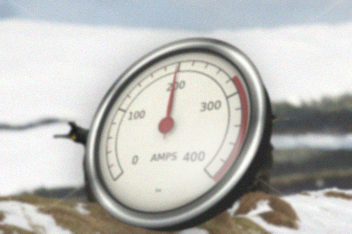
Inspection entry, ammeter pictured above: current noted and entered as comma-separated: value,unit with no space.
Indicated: 200,A
